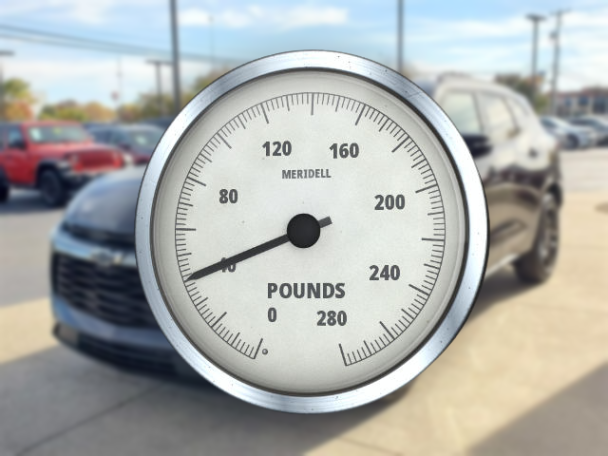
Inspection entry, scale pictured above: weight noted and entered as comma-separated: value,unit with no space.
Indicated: 40,lb
